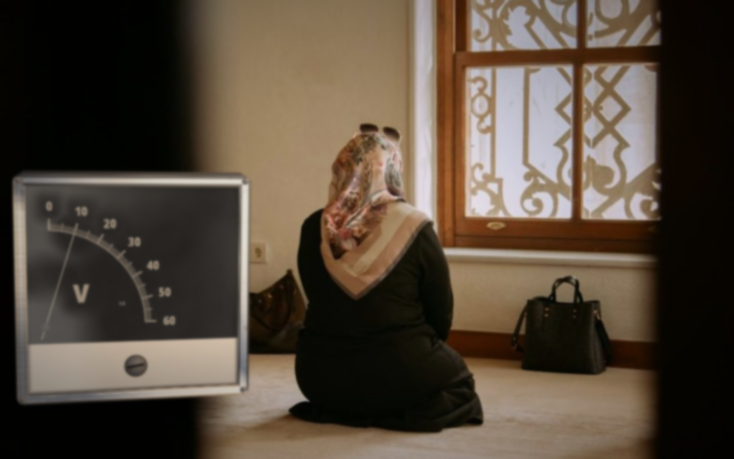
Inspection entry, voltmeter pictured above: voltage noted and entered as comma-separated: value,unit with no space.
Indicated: 10,V
